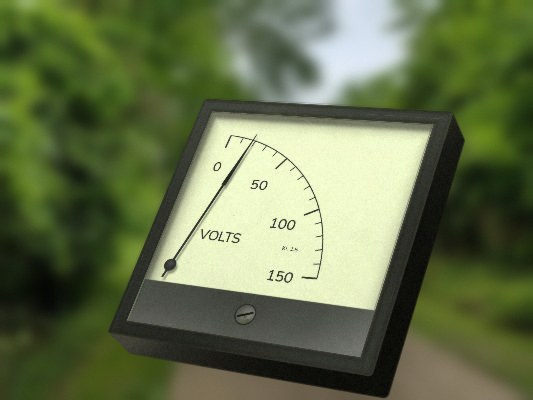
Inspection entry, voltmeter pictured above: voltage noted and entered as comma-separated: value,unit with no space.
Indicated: 20,V
